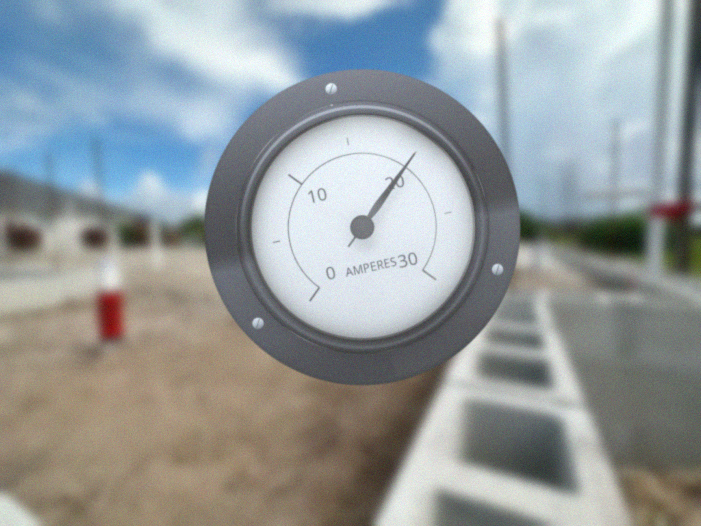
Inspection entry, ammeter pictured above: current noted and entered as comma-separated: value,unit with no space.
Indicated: 20,A
